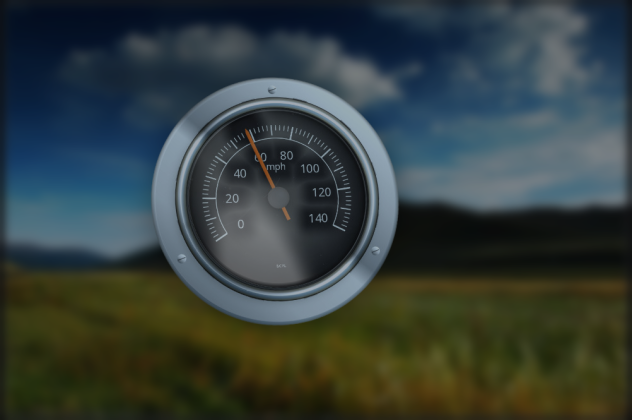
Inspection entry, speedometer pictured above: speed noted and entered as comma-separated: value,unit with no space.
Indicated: 58,mph
